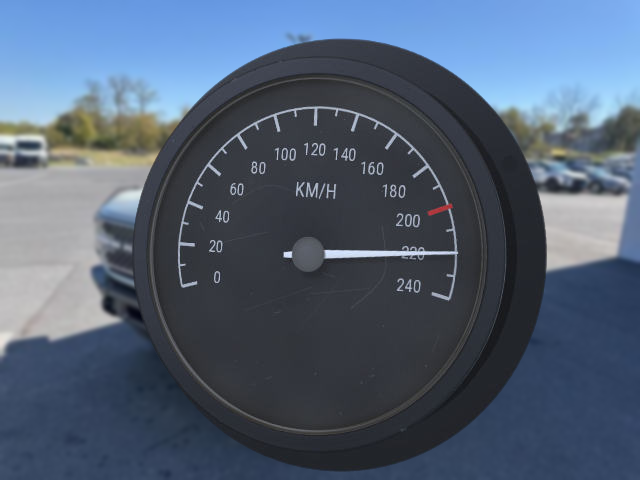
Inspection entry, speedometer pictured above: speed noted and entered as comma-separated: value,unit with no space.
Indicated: 220,km/h
